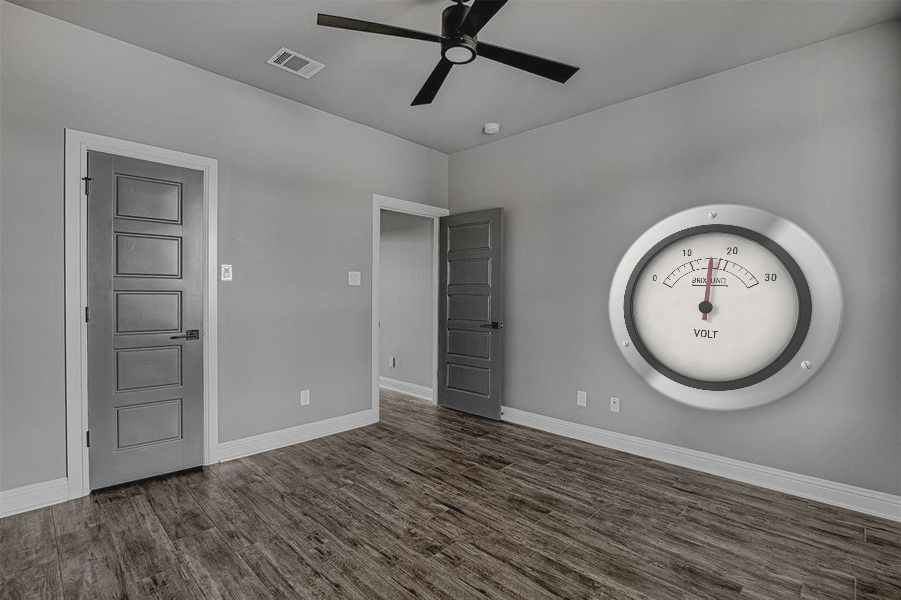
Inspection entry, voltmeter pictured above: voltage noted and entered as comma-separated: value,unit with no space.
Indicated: 16,V
